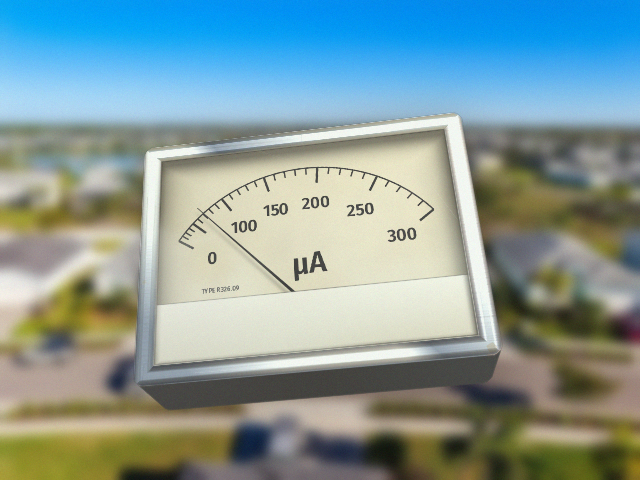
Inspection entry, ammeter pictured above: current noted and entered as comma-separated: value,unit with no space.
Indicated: 70,µA
